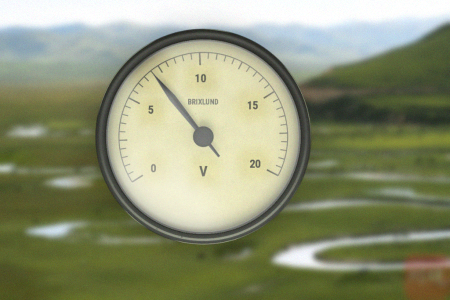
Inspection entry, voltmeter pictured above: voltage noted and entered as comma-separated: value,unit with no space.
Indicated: 7,V
